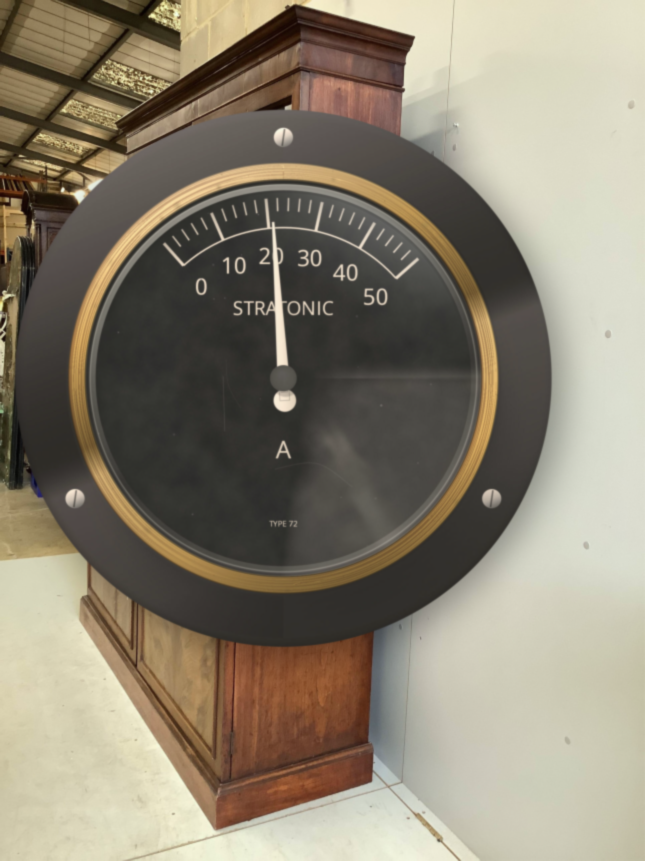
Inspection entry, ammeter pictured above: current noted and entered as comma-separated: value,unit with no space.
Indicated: 21,A
